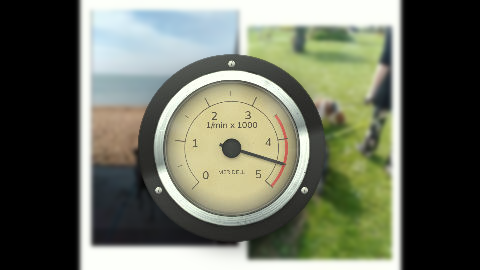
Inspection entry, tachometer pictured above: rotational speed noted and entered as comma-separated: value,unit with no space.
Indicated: 4500,rpm
